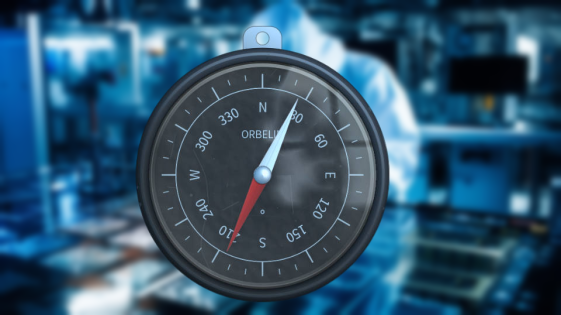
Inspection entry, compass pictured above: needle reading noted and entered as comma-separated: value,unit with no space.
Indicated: 205,°
